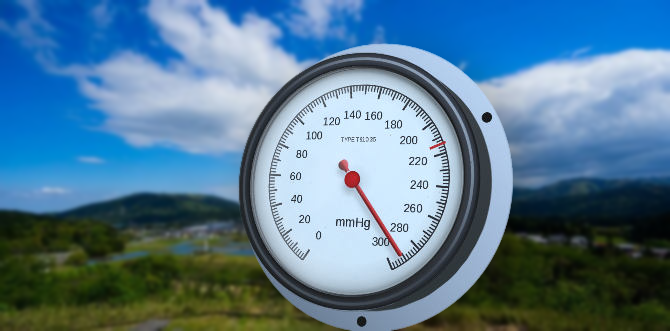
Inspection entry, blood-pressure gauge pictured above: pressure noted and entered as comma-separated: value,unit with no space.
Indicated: 290,mmHg
